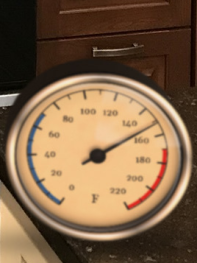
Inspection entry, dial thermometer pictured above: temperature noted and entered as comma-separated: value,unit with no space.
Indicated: 150,°F
